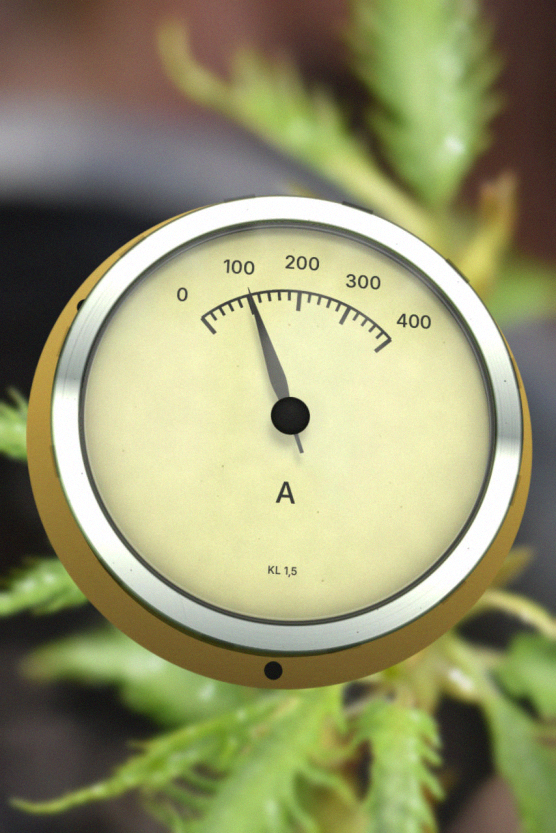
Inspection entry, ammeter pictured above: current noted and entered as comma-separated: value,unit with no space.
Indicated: 100,A
